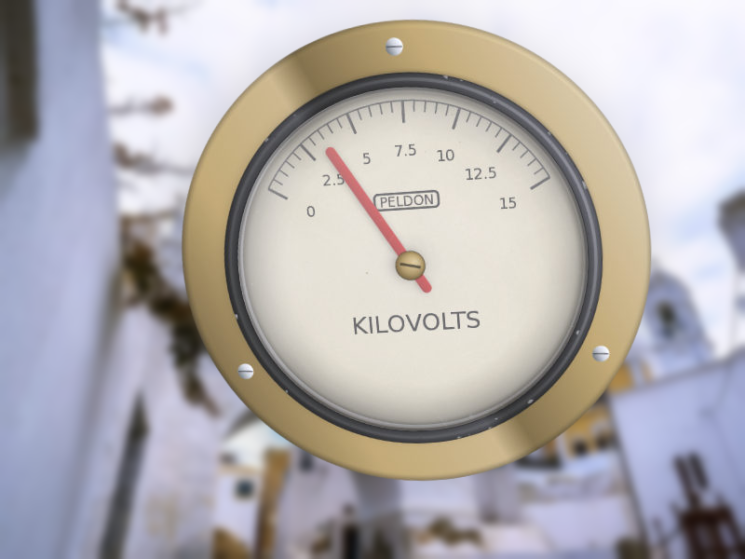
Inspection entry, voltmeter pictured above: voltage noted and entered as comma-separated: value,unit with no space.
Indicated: 3.5,kV
